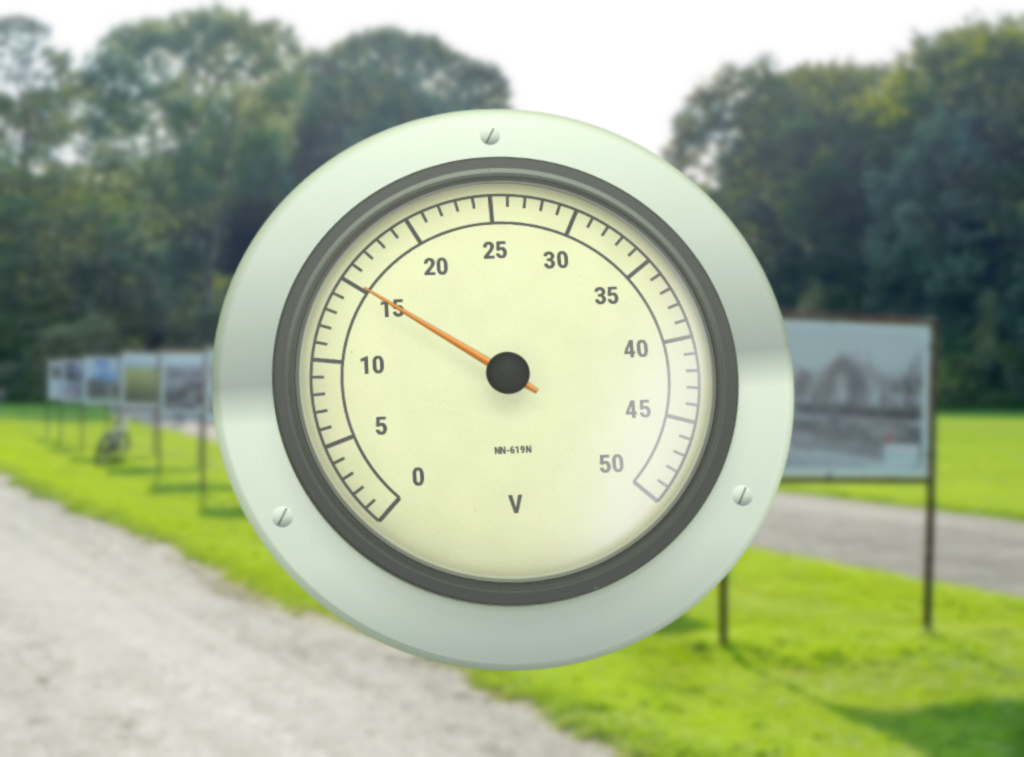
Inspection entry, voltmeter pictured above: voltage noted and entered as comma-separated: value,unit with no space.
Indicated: 15,V
